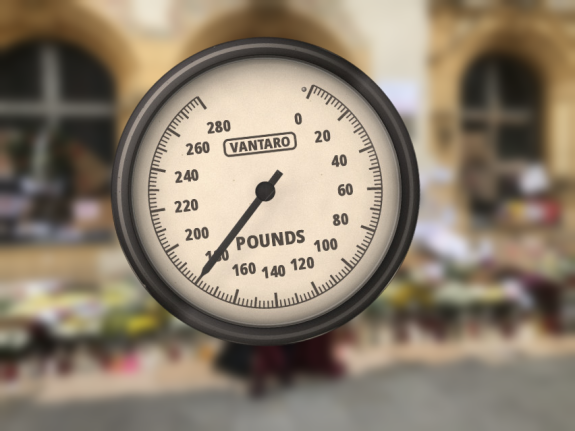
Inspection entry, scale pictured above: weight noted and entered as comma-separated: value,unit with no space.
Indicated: 180,lb
